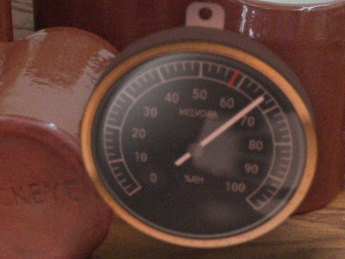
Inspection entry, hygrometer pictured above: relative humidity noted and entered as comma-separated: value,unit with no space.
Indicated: 66,%
